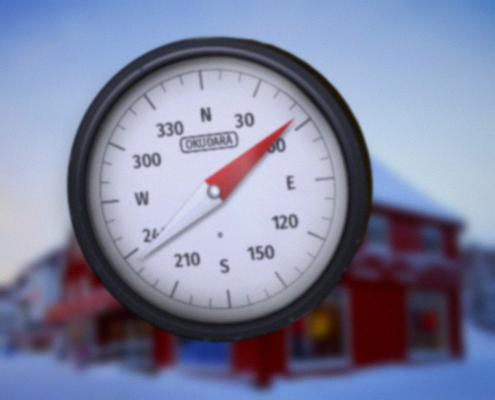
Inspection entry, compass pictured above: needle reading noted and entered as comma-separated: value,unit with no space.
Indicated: 55,°
